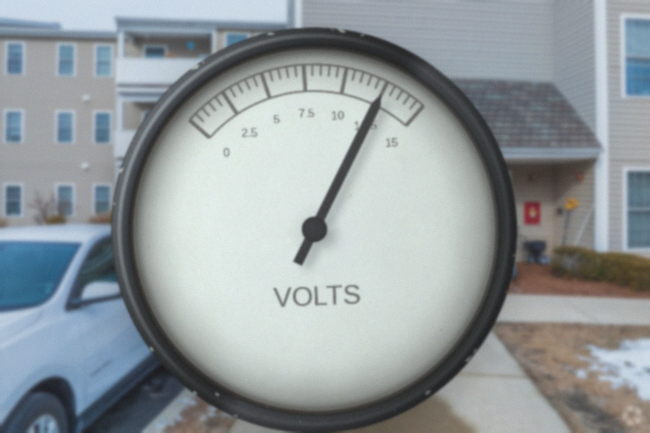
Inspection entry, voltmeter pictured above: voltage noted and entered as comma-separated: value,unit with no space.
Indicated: 12.5,V
